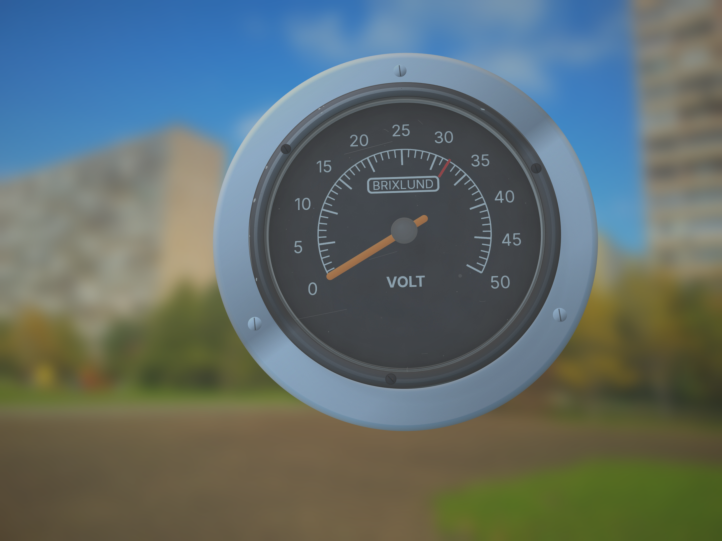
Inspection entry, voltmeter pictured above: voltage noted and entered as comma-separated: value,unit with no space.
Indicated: 0,V
